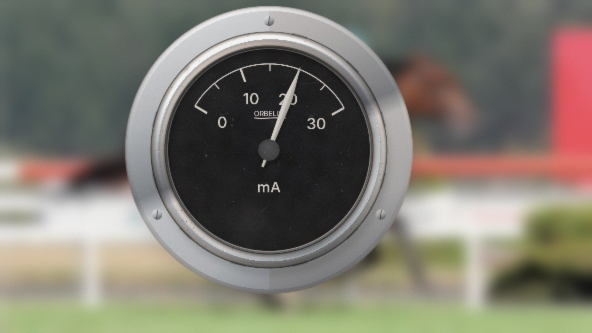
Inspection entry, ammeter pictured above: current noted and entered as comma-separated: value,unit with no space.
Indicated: 20,mA
